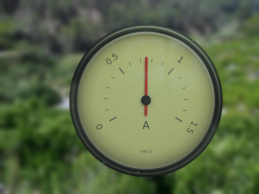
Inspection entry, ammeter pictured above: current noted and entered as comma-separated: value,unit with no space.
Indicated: 0.75,A
